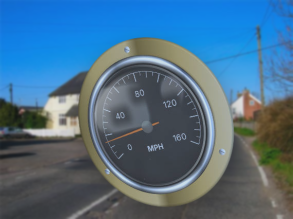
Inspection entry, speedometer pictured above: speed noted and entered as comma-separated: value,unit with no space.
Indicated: 15,mph
